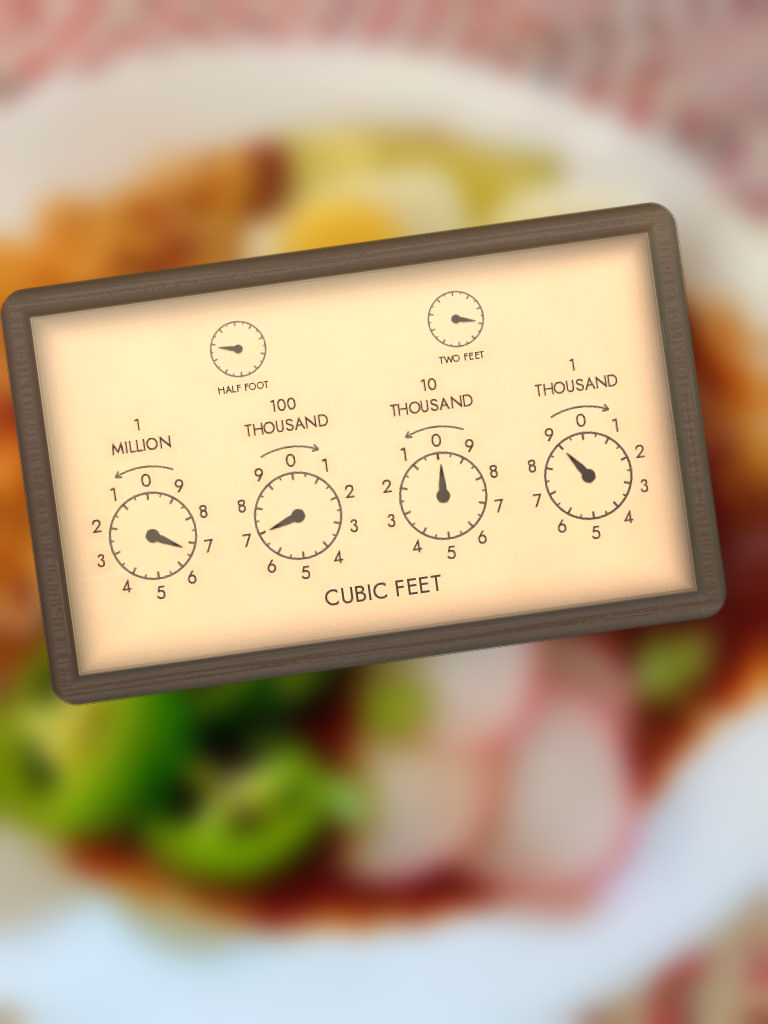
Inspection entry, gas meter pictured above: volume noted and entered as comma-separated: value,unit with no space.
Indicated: 669900,ft³
